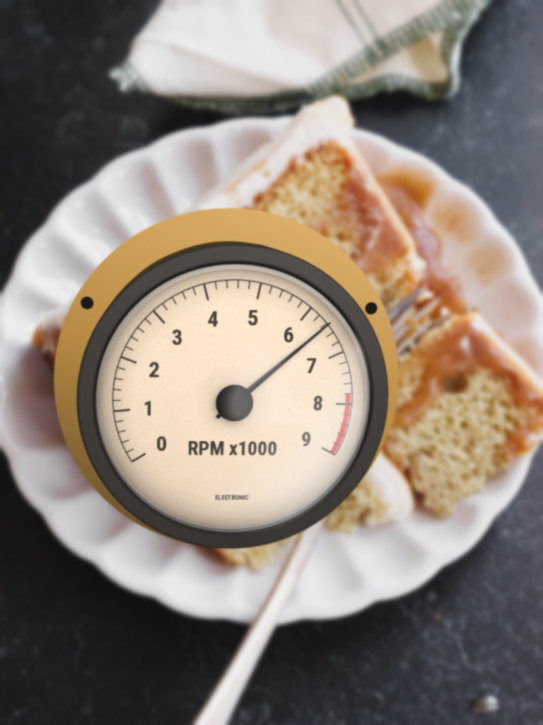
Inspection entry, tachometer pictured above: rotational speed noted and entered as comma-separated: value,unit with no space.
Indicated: 6400,rpm
